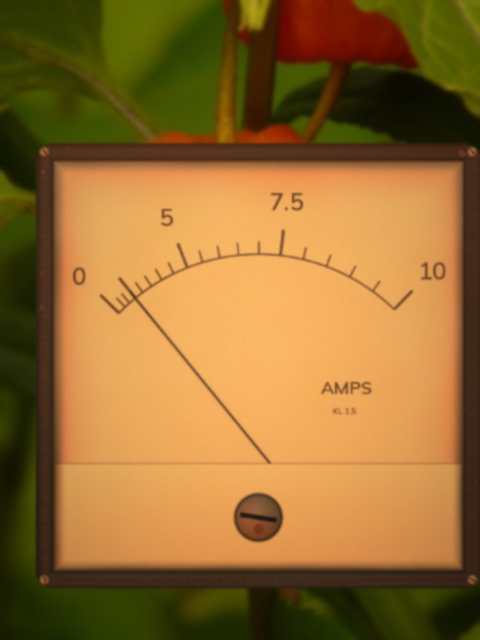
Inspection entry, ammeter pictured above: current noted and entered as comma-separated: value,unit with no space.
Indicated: 2.5,A
